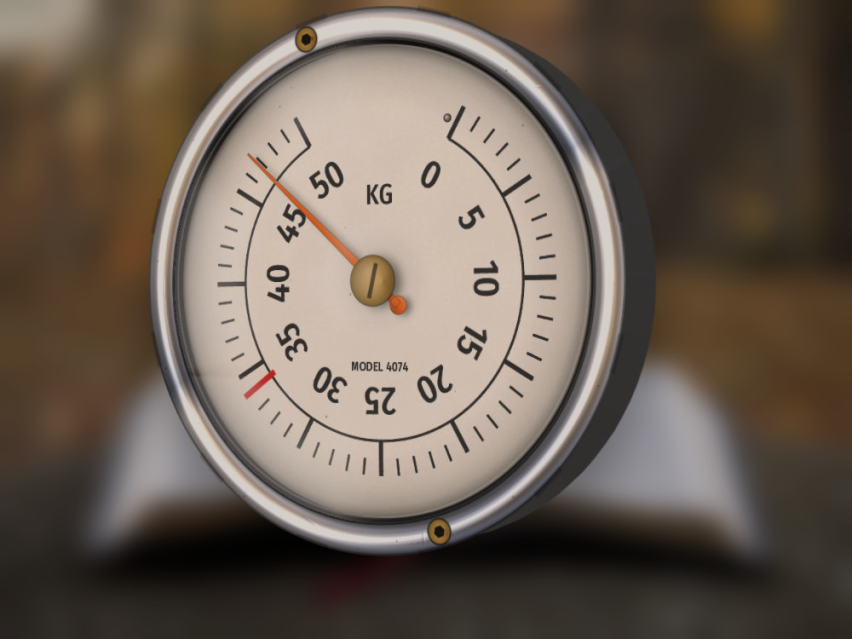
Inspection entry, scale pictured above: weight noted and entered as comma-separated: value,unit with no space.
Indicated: 47,kg
